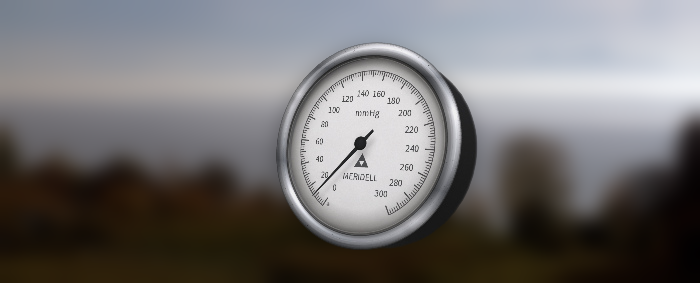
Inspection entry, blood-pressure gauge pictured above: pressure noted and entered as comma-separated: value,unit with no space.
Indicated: 10,mmHg
